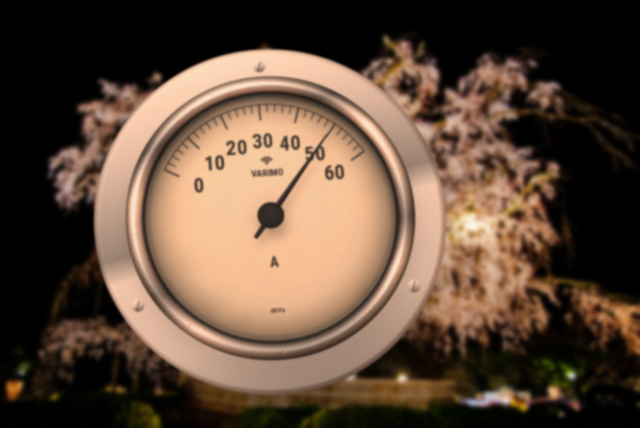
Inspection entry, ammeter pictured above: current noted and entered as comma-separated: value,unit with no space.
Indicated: 50,A
